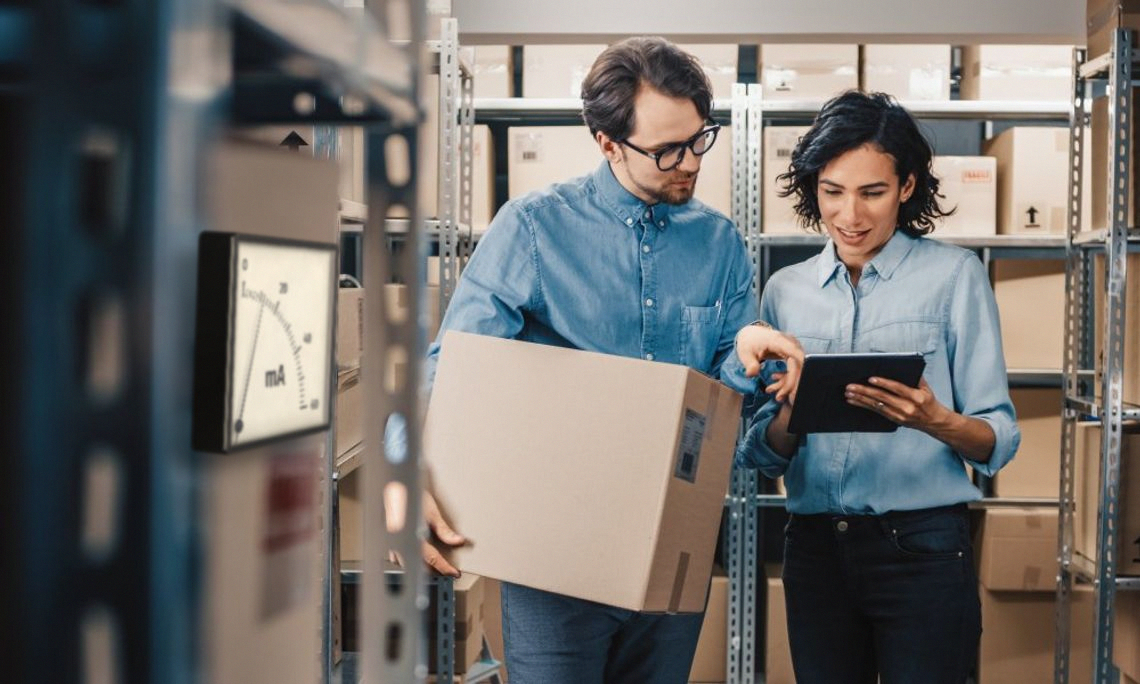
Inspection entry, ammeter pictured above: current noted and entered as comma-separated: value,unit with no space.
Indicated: 10,mA
